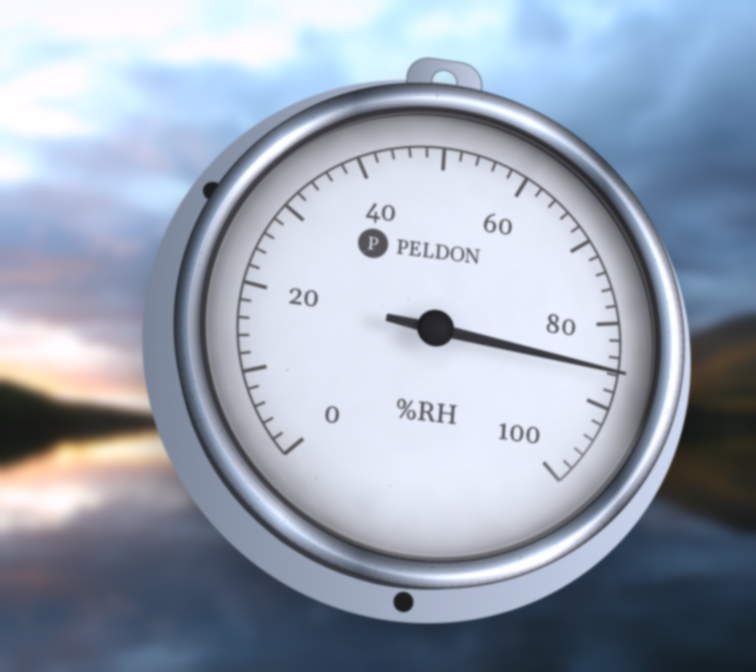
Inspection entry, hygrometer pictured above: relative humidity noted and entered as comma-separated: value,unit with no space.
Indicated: 86,%
